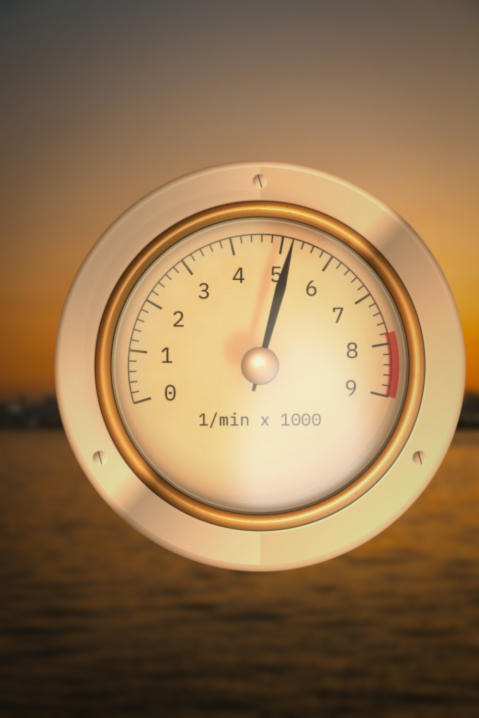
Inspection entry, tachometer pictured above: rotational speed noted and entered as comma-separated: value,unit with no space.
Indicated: 5200,rpm
